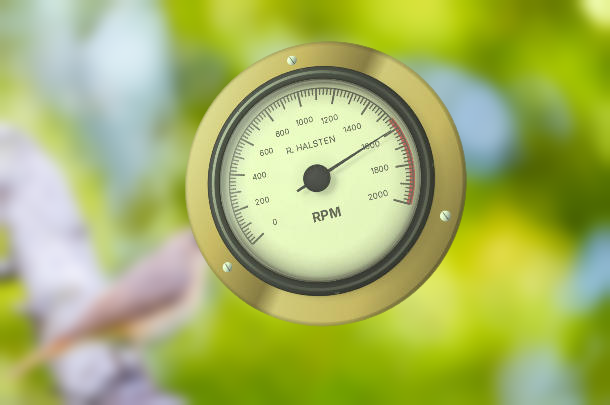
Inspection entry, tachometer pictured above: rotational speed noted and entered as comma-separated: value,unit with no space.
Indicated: 1600,rpm
